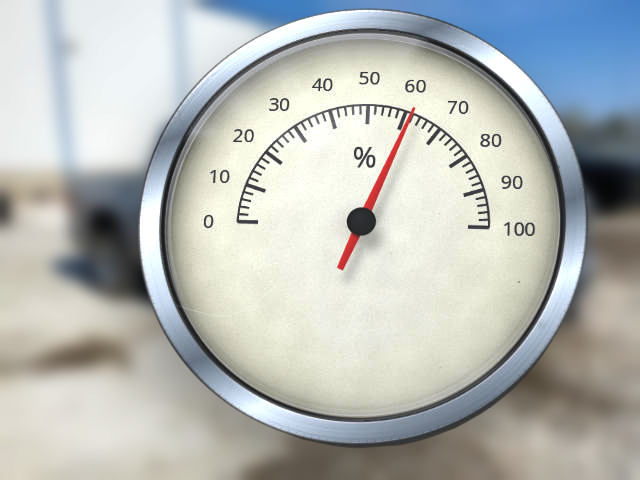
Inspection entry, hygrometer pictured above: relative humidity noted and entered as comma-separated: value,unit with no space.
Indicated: 62,%
